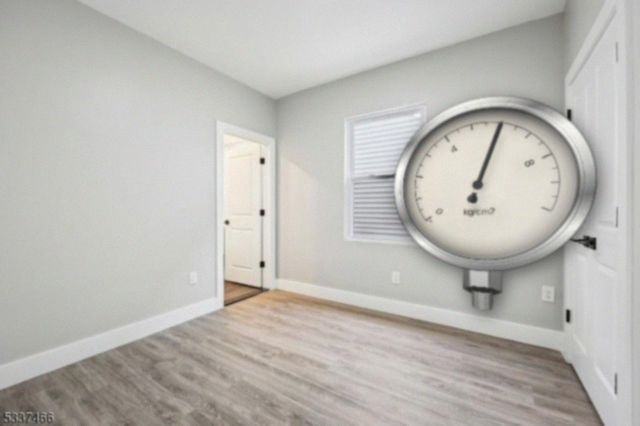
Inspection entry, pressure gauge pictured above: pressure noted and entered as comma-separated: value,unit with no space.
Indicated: 6,kg/cm²
